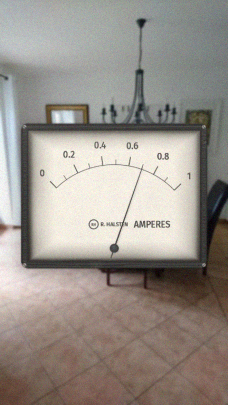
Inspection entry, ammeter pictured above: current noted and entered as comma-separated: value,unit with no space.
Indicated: 0.7,A
